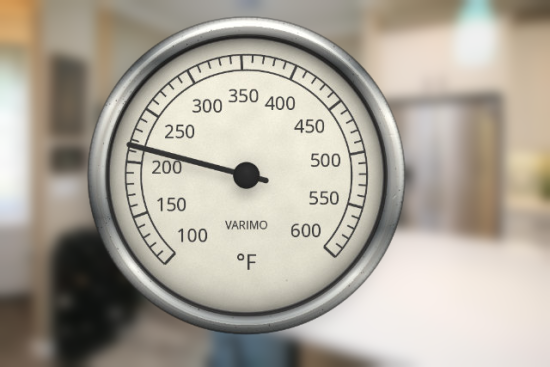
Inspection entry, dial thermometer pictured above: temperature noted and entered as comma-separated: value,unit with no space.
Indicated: 215,°F
